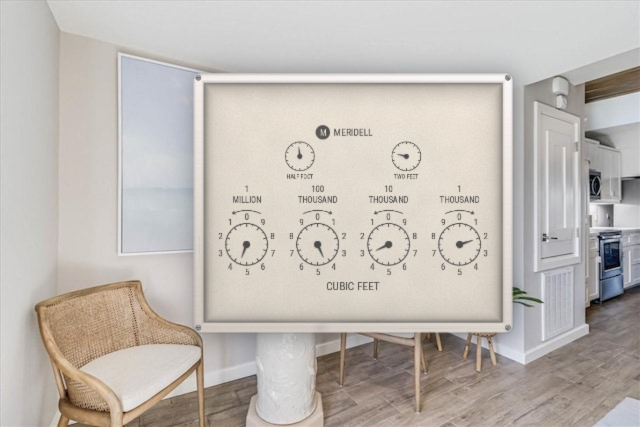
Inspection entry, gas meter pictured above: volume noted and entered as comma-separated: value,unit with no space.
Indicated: 443200,ft³
